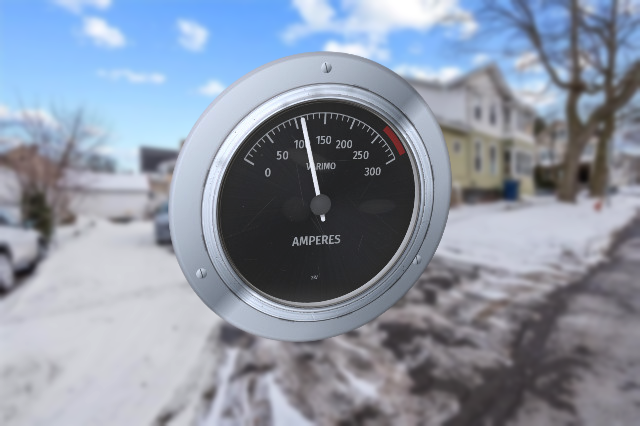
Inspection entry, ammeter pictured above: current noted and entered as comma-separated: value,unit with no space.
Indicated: 110,A
